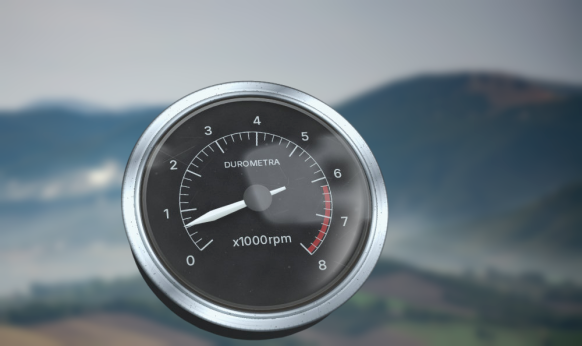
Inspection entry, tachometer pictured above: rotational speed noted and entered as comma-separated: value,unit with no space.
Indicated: 600,rpm
